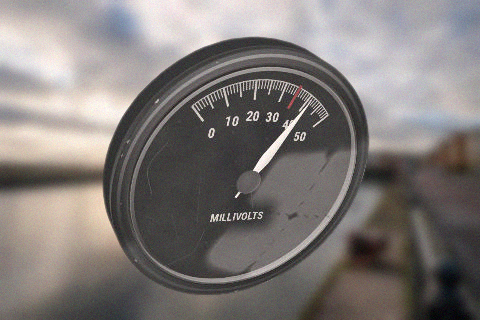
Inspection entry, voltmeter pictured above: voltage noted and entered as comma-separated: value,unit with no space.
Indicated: 40,mV
